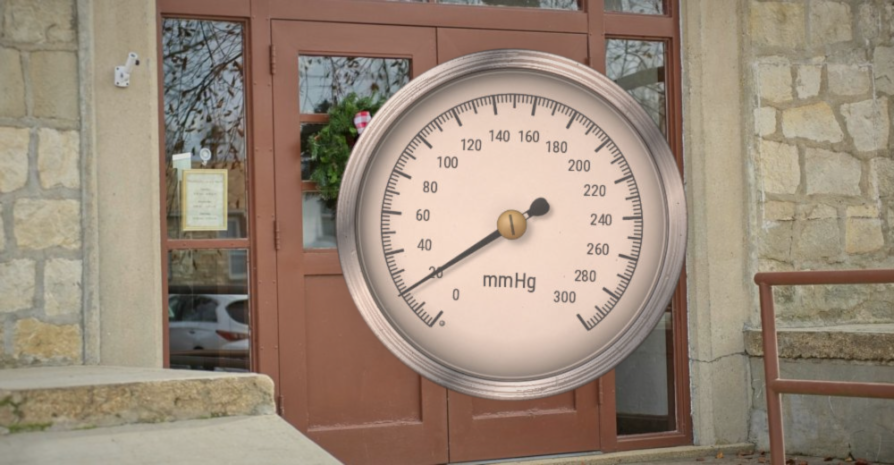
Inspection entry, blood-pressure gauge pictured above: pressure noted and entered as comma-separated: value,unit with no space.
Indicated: 20,mmHg
